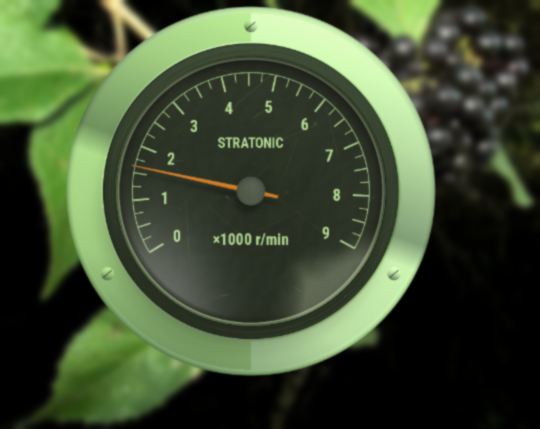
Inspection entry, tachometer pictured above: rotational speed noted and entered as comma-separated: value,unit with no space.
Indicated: 1625,rpm
